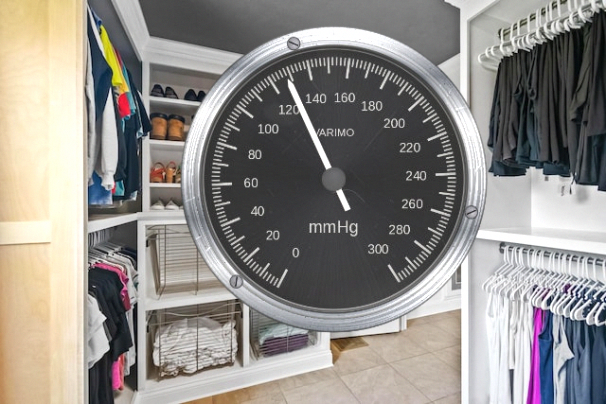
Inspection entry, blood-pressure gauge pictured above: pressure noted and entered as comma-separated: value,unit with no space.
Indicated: 128,mmHg
